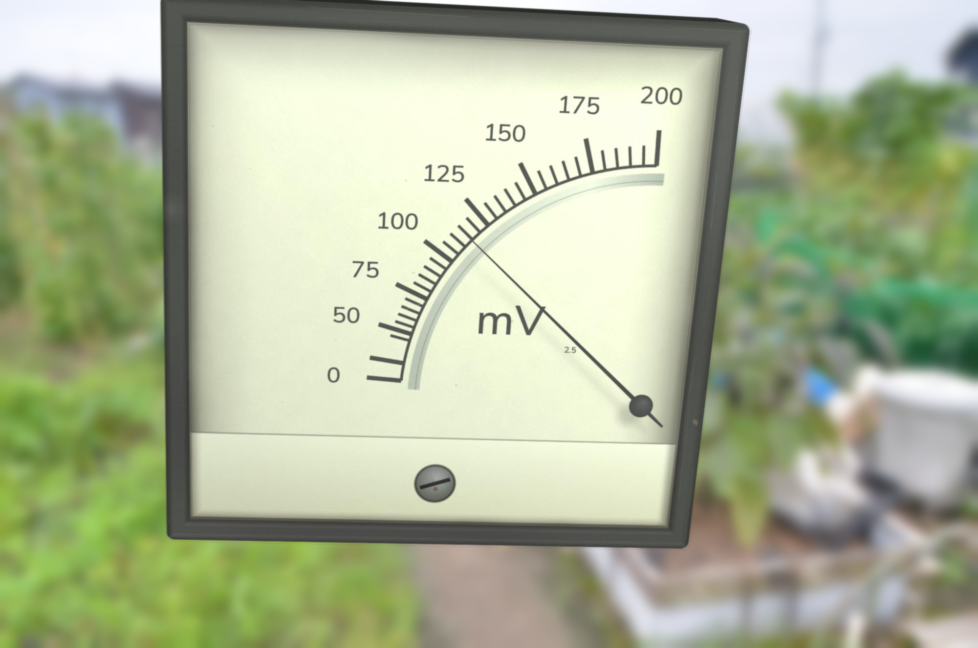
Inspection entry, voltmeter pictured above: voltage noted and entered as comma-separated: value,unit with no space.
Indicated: 115,mV
